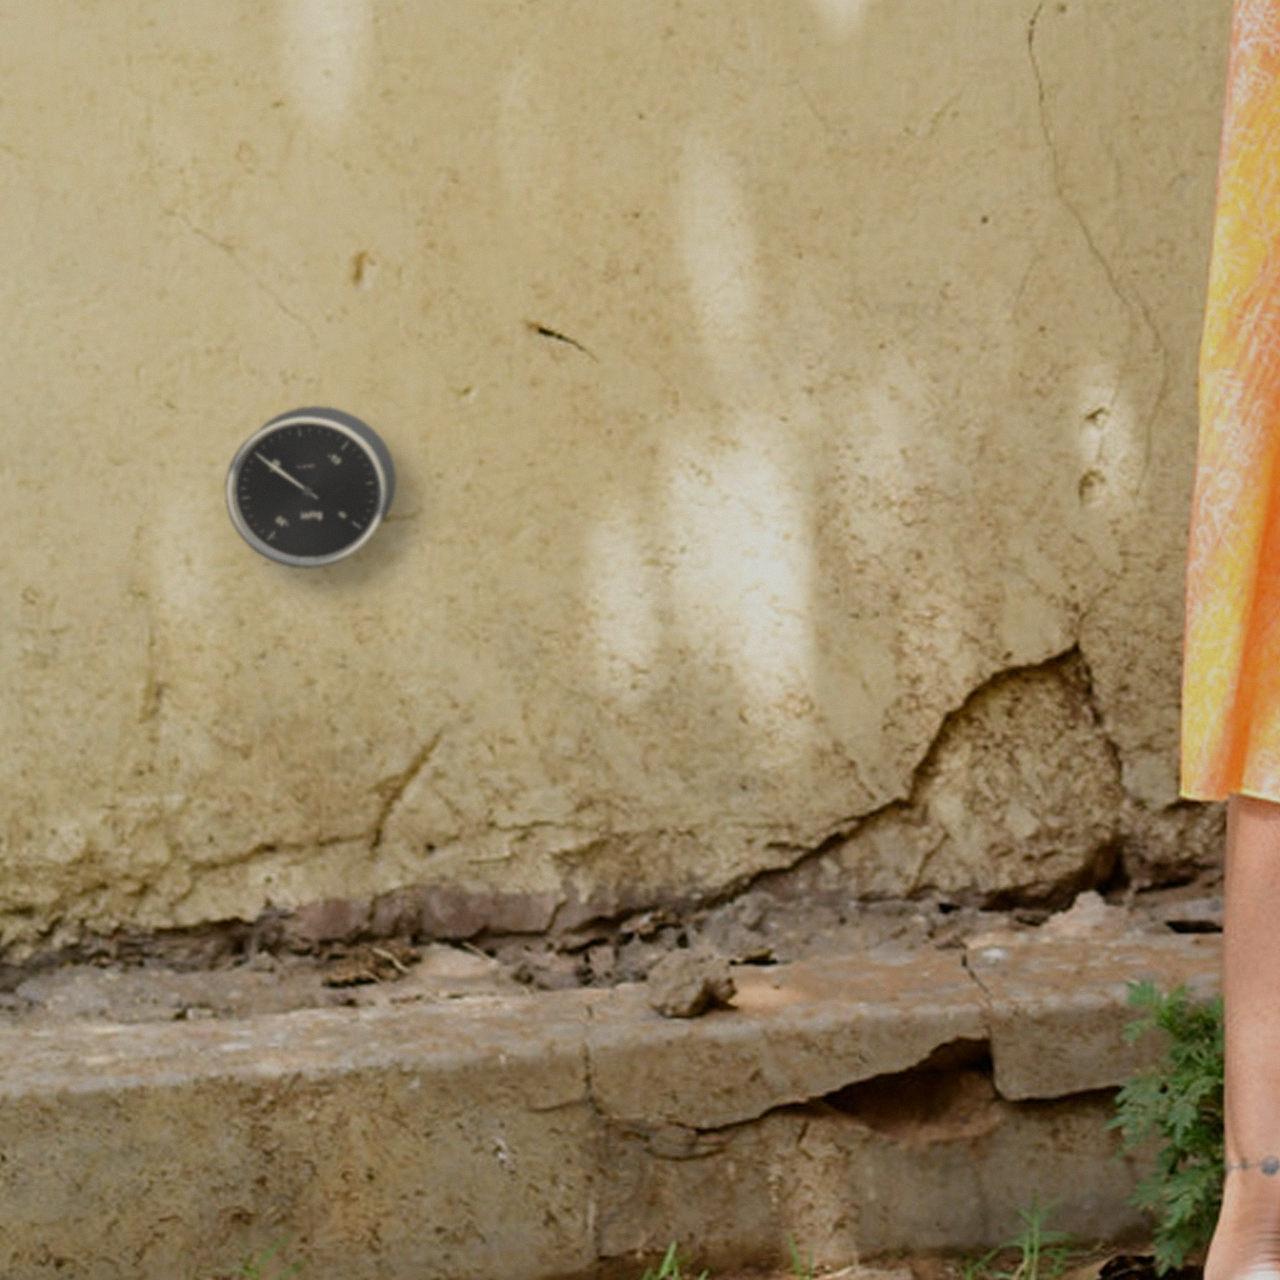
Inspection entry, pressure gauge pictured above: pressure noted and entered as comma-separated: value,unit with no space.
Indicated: -20,inHg
